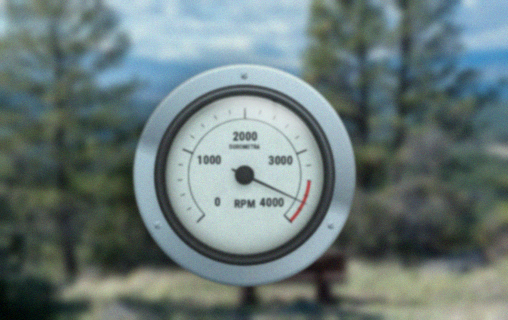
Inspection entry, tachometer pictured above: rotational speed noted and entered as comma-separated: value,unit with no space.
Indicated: 3700,rpm
